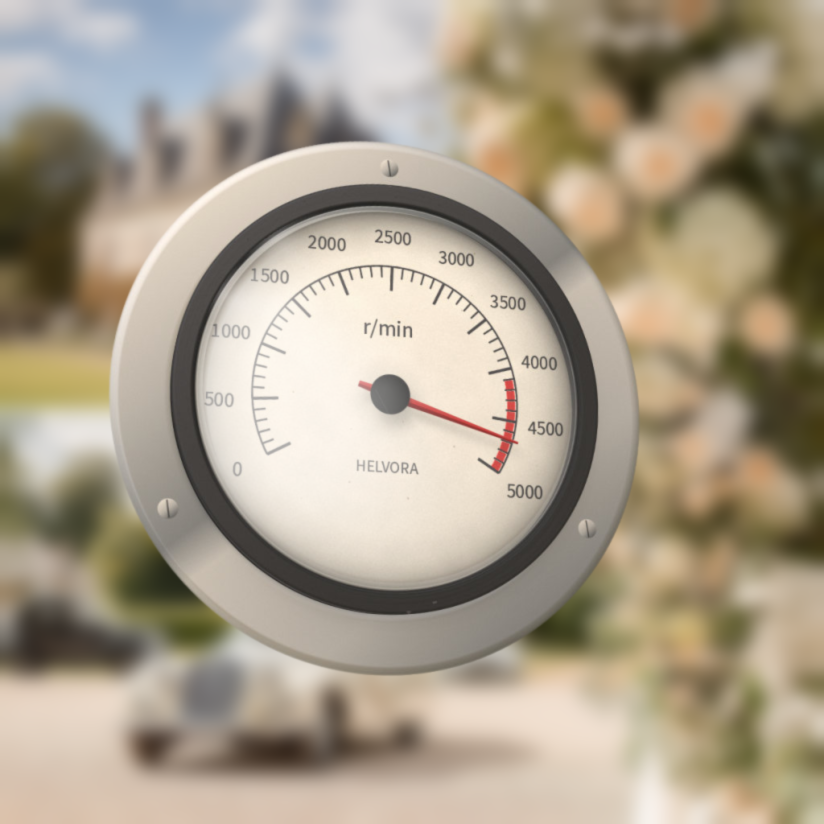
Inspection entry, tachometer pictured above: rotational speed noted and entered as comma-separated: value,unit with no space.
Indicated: 4700,rpm
